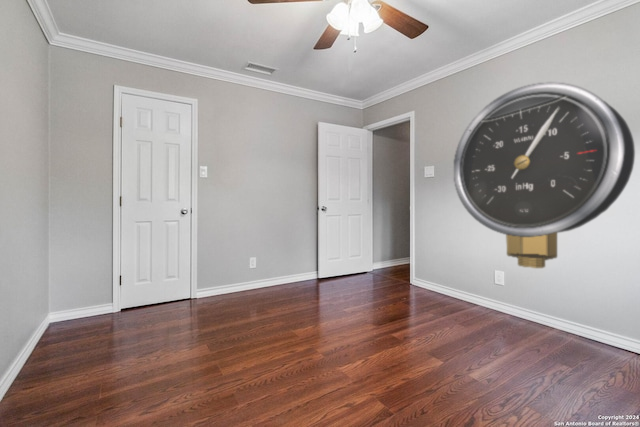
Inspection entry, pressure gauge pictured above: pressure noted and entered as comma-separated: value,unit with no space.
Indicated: -11,inHg
